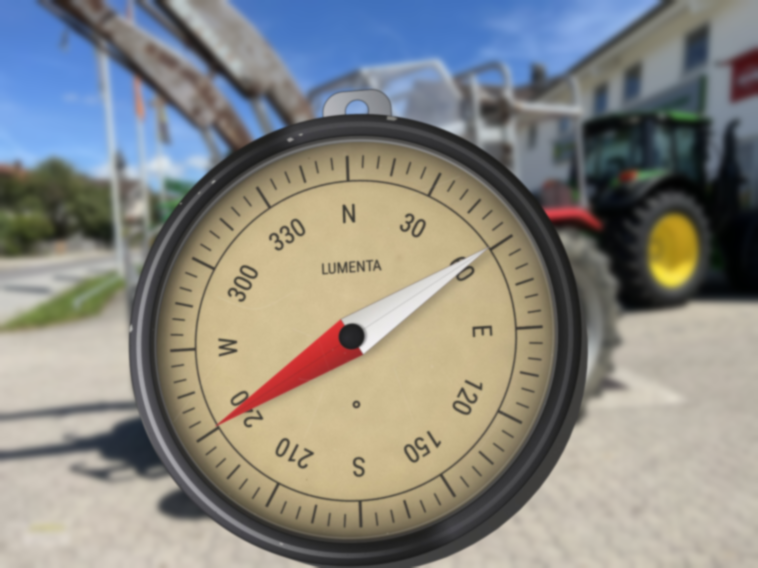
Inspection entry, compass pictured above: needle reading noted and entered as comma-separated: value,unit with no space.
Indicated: 240,°
